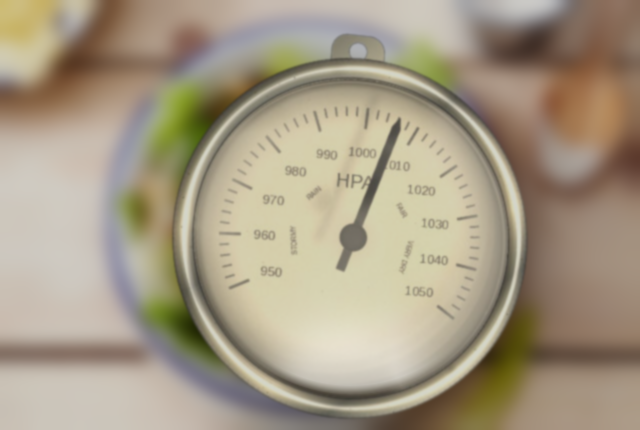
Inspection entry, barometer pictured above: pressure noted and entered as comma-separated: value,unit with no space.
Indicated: 1006,hPa
